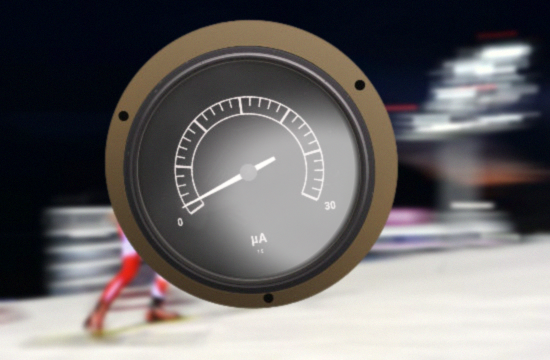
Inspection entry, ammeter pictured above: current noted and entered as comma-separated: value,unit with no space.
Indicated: 1,µA
